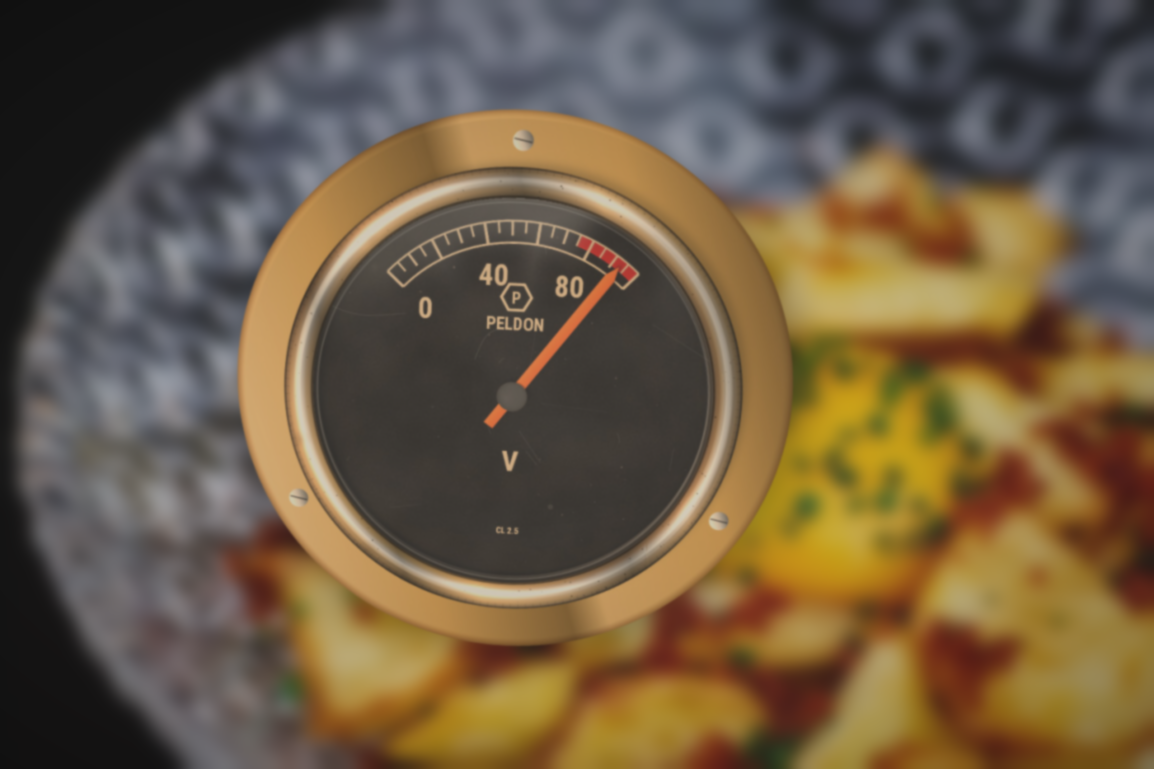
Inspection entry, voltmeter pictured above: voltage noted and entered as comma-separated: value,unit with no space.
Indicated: 92.5,V
